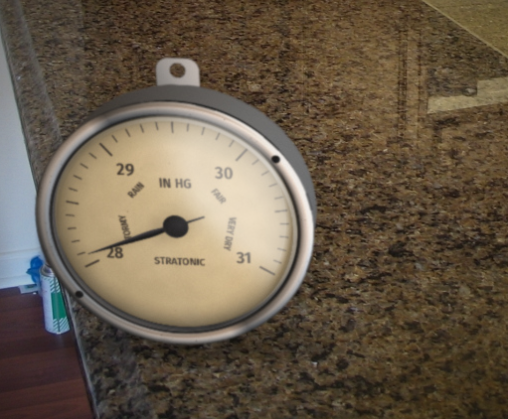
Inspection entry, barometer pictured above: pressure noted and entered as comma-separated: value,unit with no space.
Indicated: 28.1,inHg
